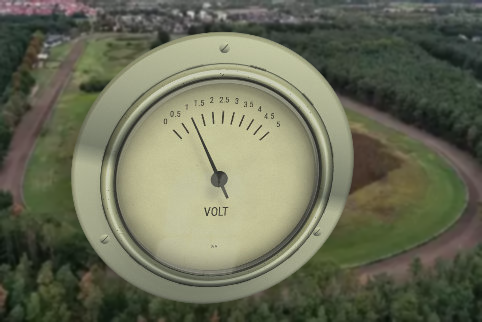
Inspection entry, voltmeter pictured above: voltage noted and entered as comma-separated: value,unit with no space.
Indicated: 1,V
